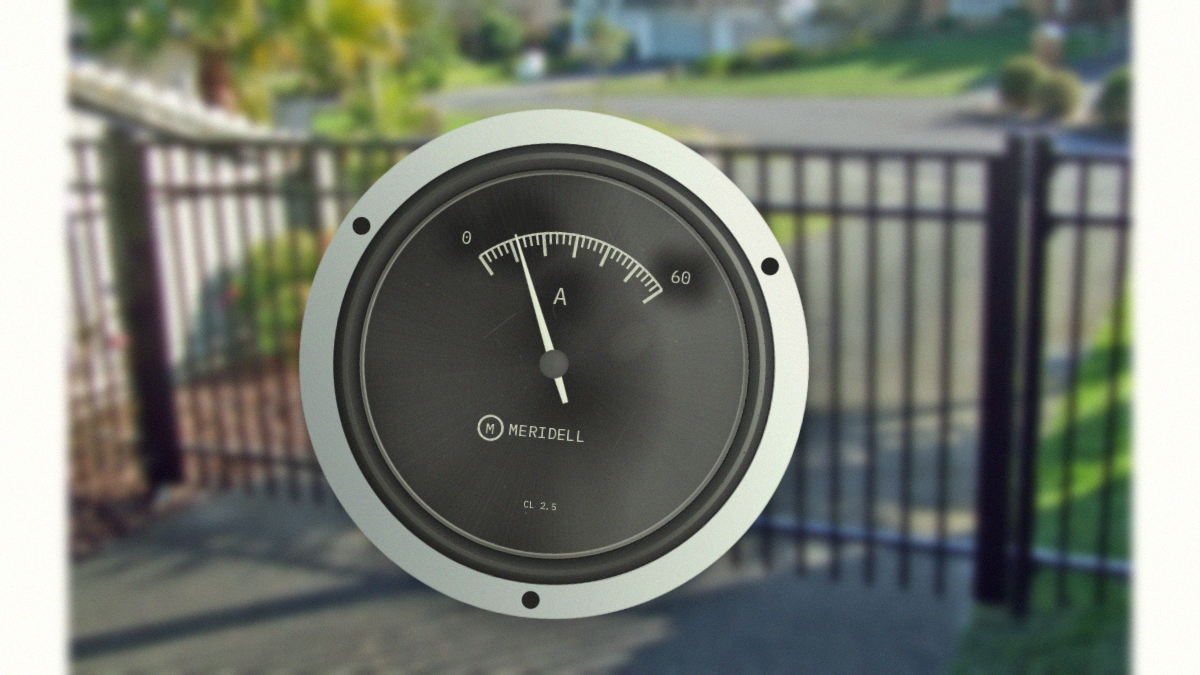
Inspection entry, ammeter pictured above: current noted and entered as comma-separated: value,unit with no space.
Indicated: 12,A
